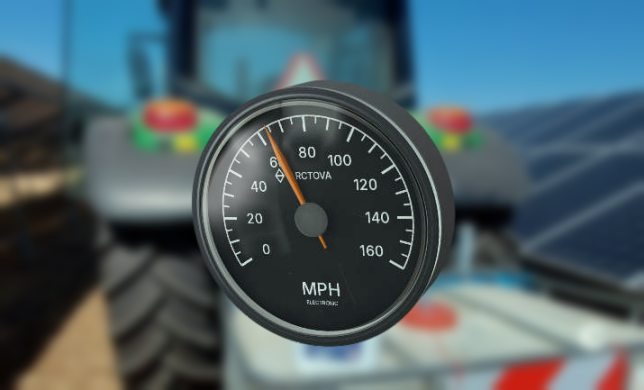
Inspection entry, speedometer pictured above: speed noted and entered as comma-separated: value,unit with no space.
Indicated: 65,mph
